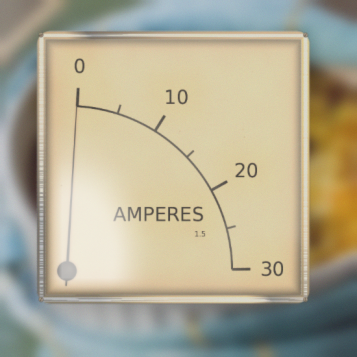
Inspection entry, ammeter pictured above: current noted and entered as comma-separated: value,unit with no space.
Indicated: 0,A
